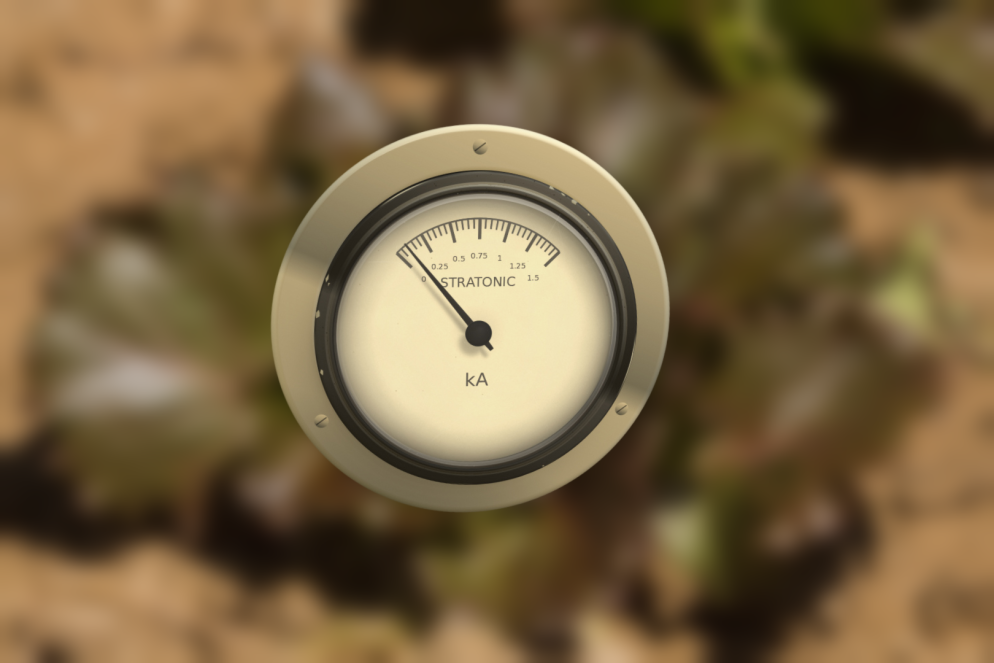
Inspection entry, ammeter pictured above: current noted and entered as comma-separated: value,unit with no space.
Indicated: 0.1,kA
